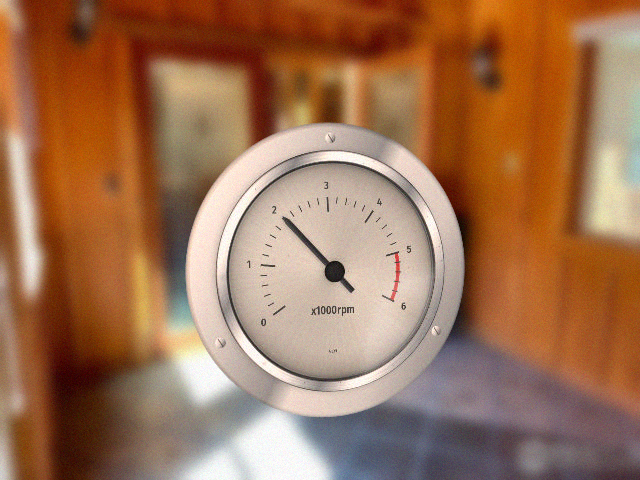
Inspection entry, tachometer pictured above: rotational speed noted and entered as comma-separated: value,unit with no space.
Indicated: 2000,rpm
